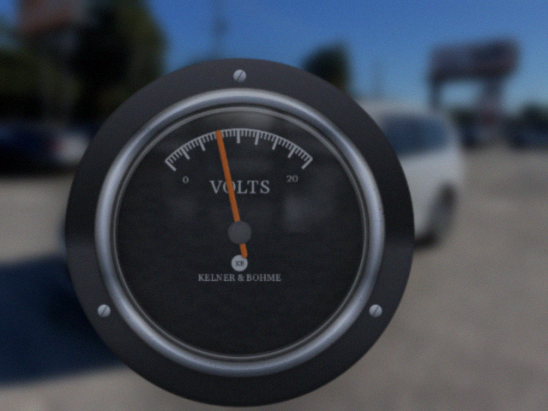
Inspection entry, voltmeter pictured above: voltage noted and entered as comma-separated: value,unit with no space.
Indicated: 7.5,V
